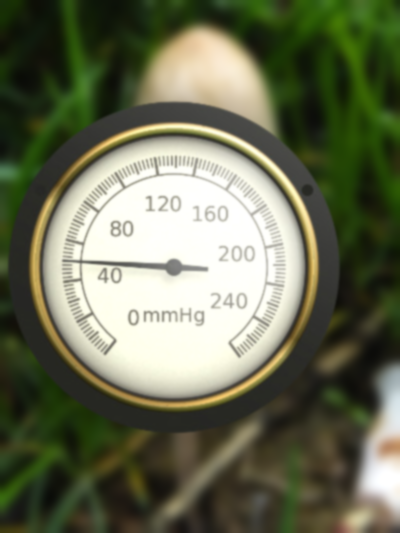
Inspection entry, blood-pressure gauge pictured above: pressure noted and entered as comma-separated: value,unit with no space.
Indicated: 50,mmHg
